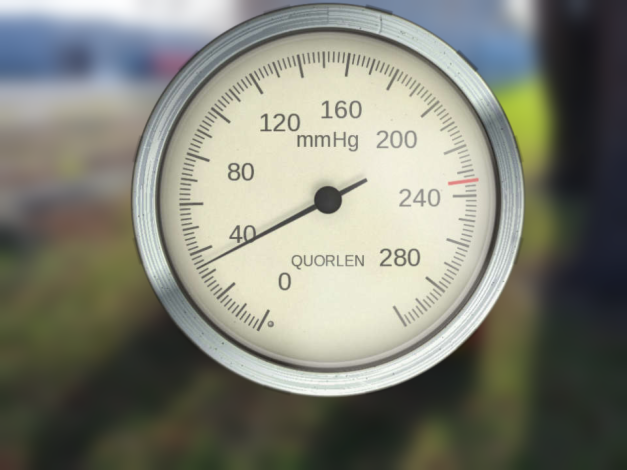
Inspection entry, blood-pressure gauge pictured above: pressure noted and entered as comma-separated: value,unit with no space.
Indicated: 34,mmHg
